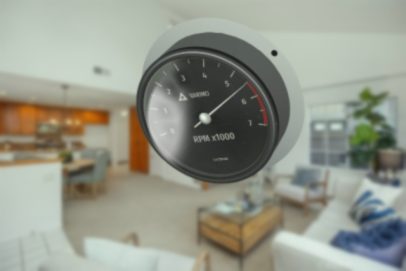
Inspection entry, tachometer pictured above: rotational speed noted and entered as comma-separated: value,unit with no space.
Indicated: 5500,rpm
